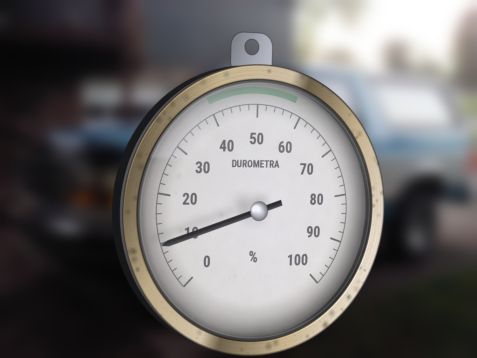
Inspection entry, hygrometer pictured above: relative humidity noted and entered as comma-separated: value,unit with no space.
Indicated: 10,%
